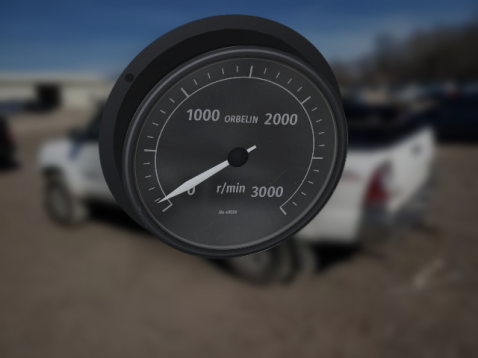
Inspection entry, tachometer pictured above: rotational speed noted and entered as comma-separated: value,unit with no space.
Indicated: 100,rpm
